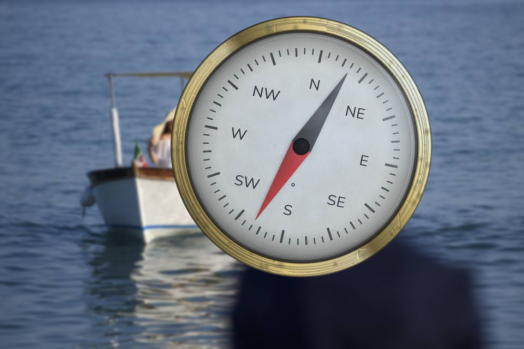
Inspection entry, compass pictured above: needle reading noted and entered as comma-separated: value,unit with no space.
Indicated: 200,°
